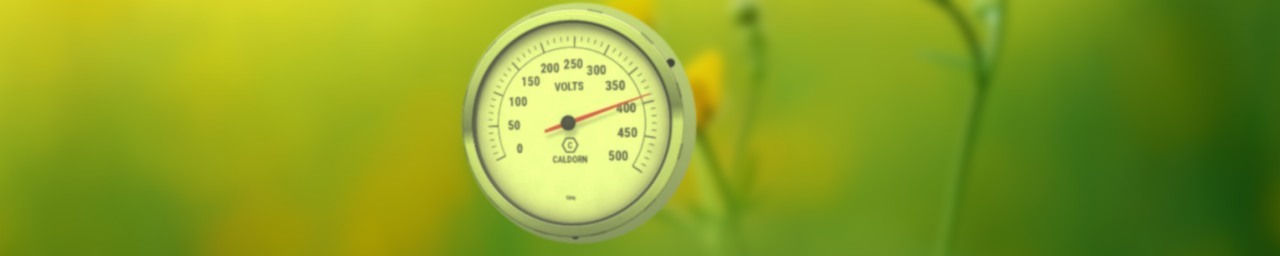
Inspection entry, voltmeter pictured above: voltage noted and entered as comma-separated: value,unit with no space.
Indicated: 390,V
